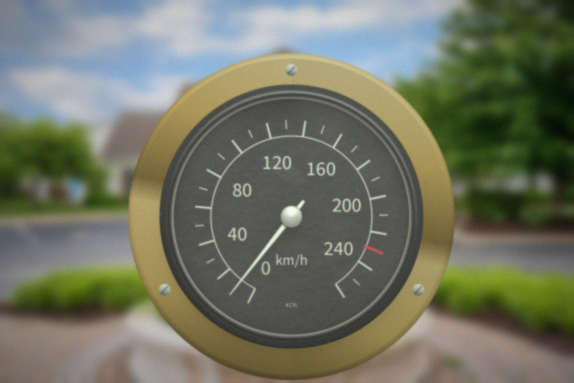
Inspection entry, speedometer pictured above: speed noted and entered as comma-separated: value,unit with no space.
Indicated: 10,km/h
